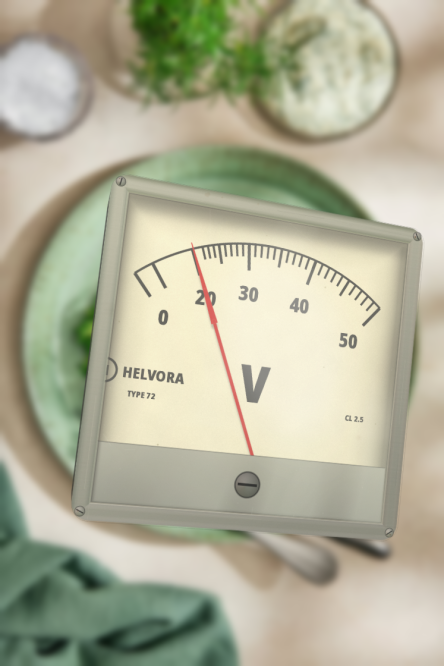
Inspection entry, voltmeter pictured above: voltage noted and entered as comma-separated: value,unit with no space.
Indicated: 20,V
